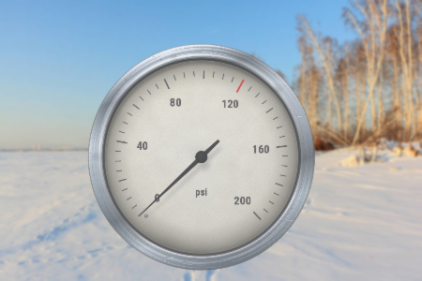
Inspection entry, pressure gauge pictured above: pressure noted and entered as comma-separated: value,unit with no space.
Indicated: 0,psi
